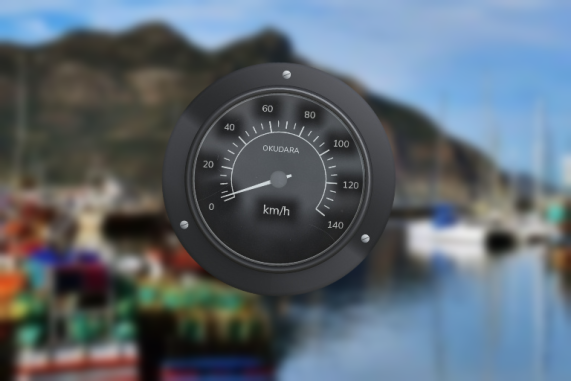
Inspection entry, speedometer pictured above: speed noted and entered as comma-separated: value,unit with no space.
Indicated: 2.5,km/h
